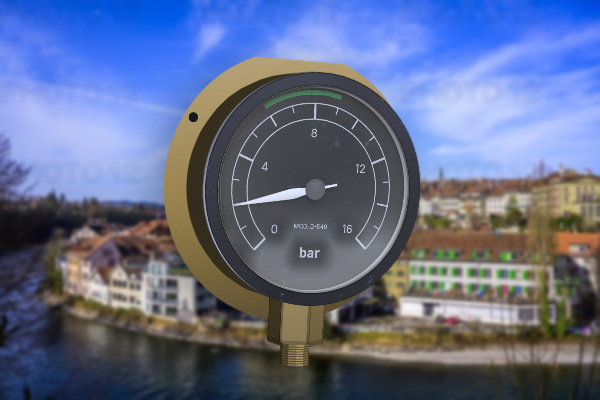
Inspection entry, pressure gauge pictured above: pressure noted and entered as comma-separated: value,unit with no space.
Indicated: 2,bar
